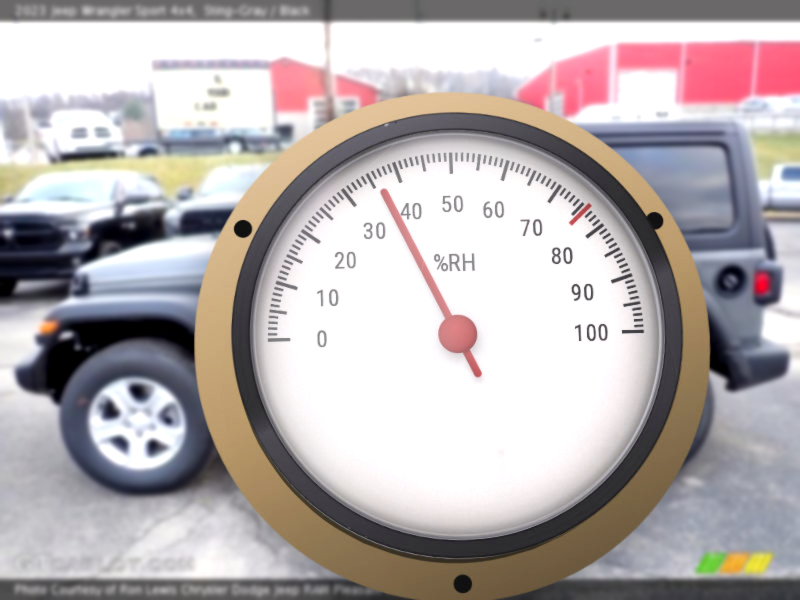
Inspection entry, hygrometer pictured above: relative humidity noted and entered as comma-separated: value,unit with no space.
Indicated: 36,%
